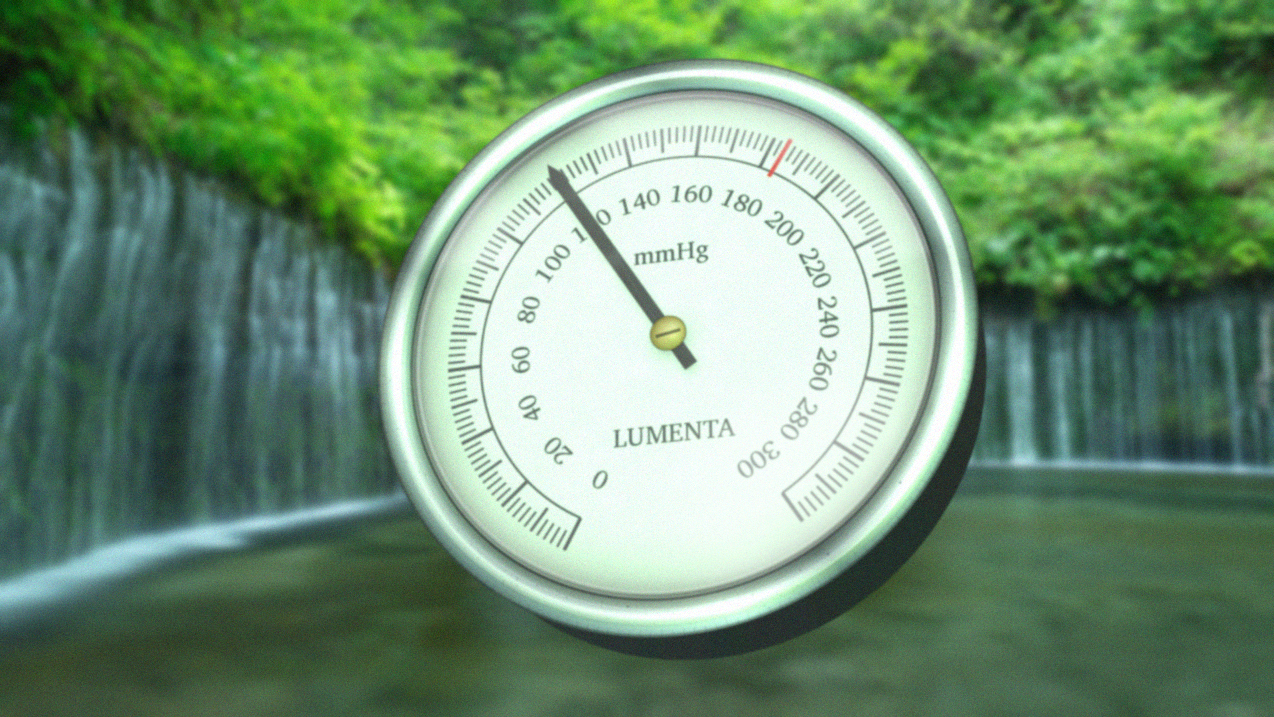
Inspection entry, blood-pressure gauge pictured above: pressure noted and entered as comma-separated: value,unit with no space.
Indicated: 120,mmHg
